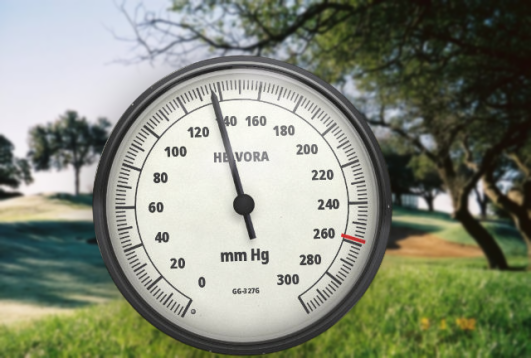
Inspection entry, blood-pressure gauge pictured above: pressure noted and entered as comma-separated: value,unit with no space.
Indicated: 136,mmHg
